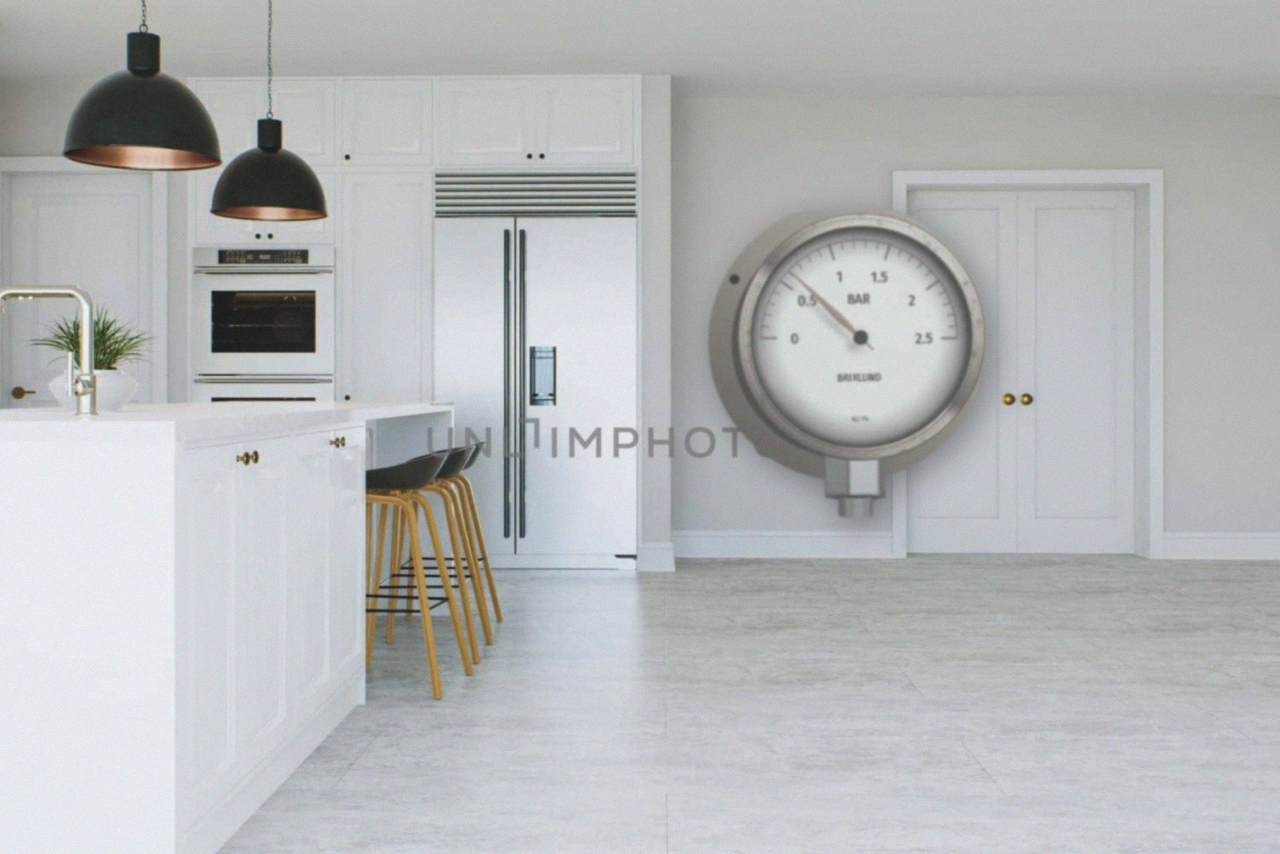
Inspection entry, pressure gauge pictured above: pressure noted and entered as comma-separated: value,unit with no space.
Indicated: 0.6,bar
